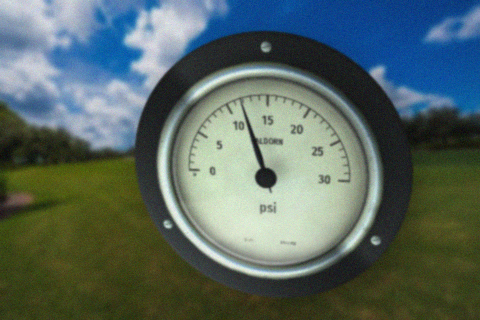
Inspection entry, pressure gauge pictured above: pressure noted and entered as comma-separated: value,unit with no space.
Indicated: 12,psi
